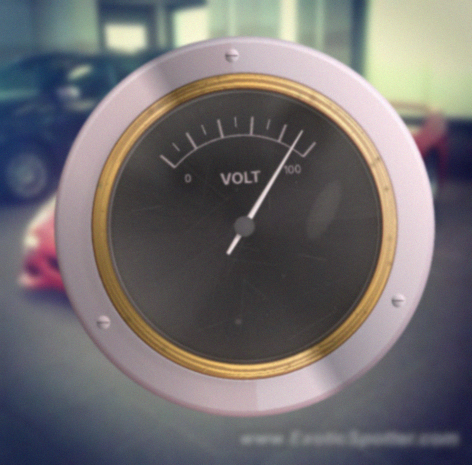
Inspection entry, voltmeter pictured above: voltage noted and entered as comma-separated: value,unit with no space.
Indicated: 90,V
